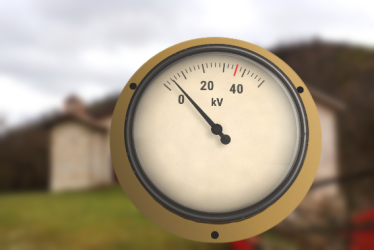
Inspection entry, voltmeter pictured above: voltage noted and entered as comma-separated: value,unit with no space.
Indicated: 4,kV
